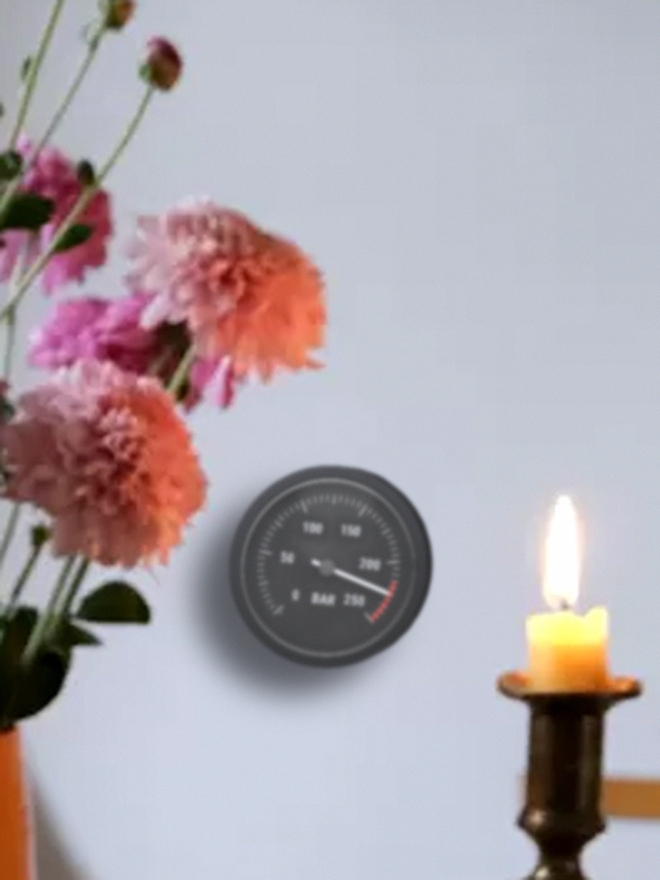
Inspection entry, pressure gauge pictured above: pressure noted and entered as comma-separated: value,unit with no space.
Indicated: 225,bar
